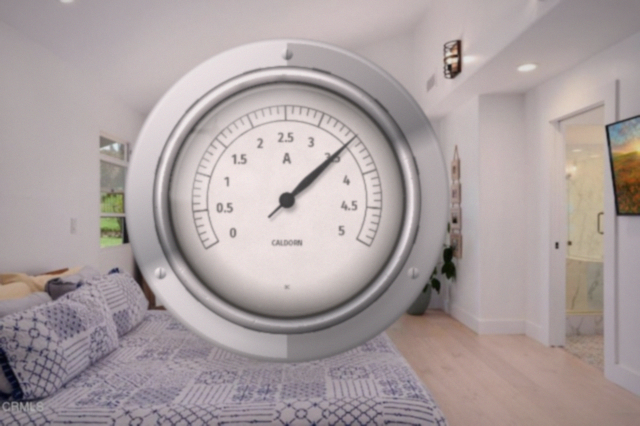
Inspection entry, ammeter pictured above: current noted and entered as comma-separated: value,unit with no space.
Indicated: 3.5,A
